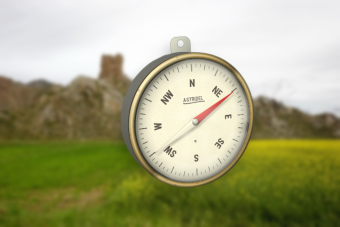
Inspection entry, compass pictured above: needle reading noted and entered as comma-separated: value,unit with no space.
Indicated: 60,°
